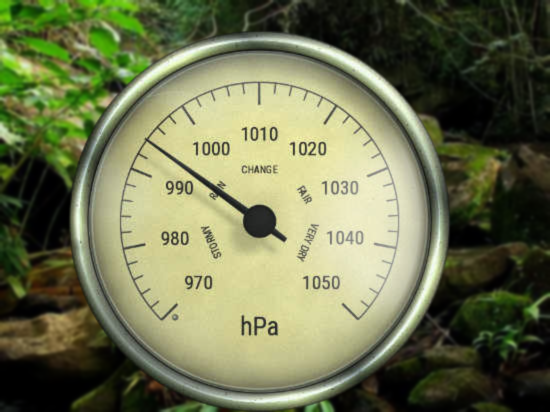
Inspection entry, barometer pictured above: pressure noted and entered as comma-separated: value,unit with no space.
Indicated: 994,hPa
